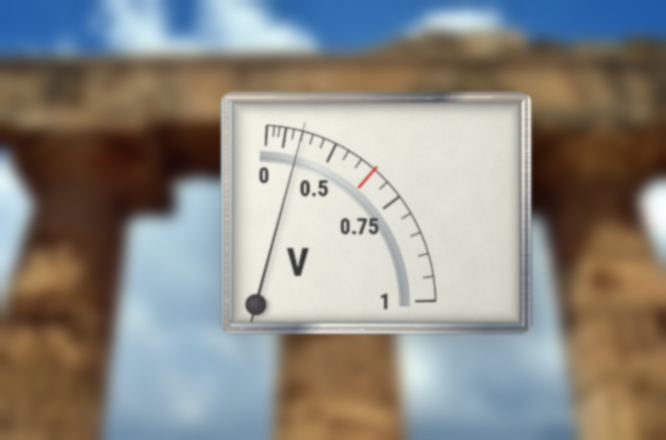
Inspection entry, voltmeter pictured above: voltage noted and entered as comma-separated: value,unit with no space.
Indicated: 0.35,V
